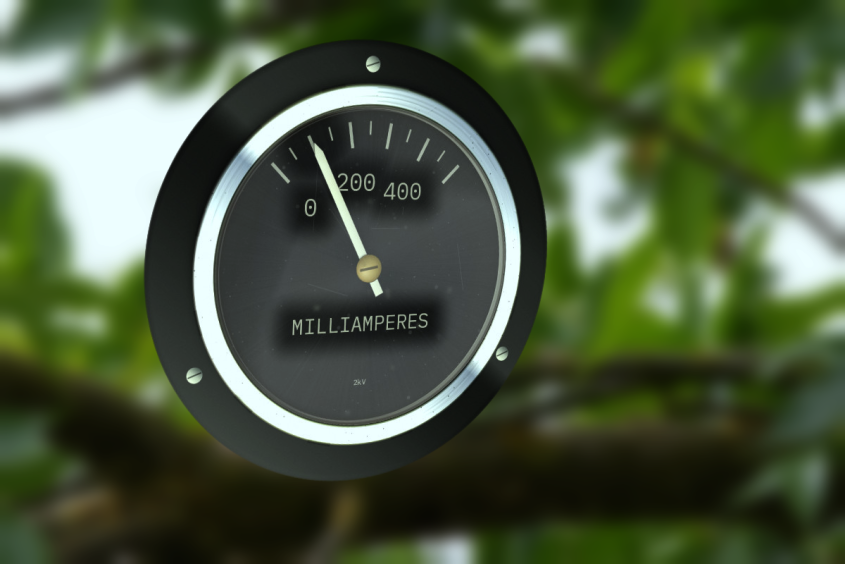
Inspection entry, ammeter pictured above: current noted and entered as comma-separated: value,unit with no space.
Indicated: 100,mA
